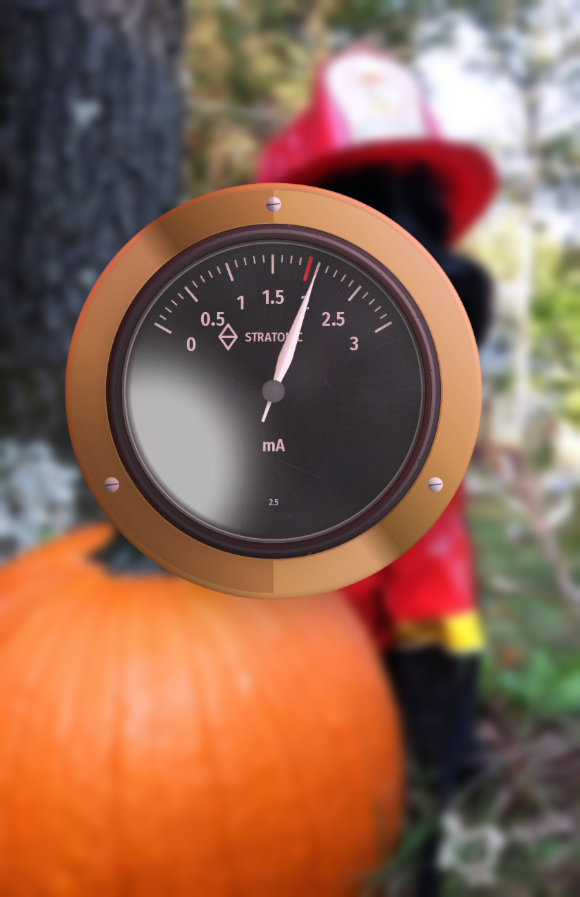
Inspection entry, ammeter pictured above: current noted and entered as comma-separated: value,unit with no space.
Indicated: 2,mA
